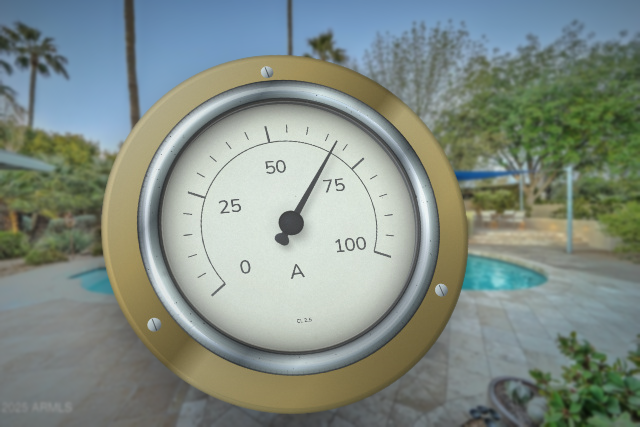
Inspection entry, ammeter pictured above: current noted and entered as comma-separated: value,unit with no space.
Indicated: 67.5,A
